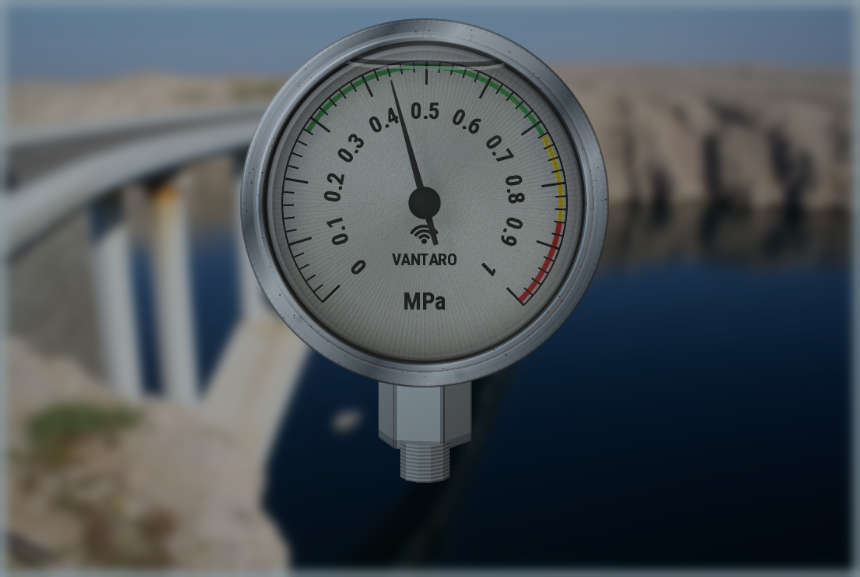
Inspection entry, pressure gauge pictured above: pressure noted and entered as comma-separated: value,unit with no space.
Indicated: 0.44,MPa
